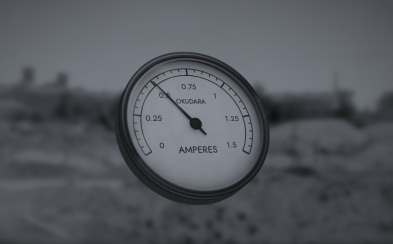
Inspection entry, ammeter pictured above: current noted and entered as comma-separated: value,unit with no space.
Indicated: 0.5,A
